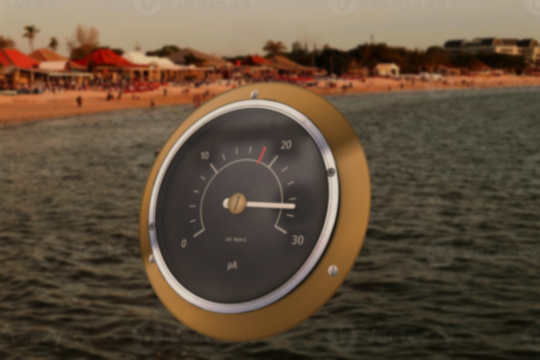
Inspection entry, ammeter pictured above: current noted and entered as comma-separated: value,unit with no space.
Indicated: 27,µA
